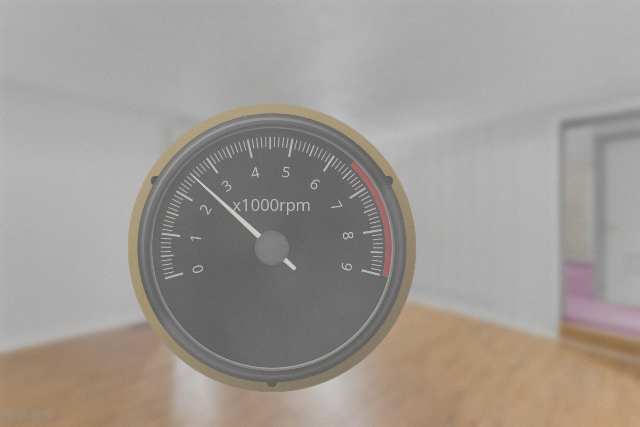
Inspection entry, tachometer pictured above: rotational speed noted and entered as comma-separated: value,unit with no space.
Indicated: 2500,rpm
